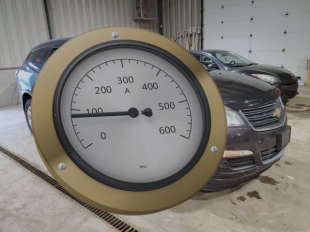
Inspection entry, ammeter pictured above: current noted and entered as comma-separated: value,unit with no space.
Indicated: 80,A
